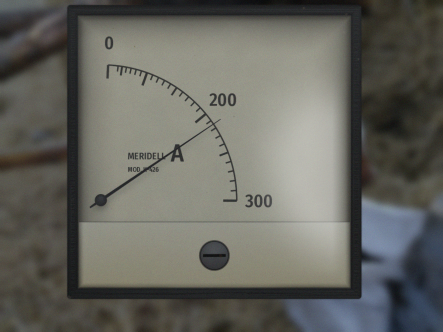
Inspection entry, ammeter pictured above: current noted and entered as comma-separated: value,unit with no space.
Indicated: 215,A
